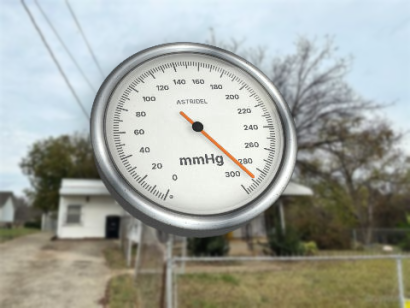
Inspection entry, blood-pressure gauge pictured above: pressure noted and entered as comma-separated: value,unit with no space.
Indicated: 290,mmHg
